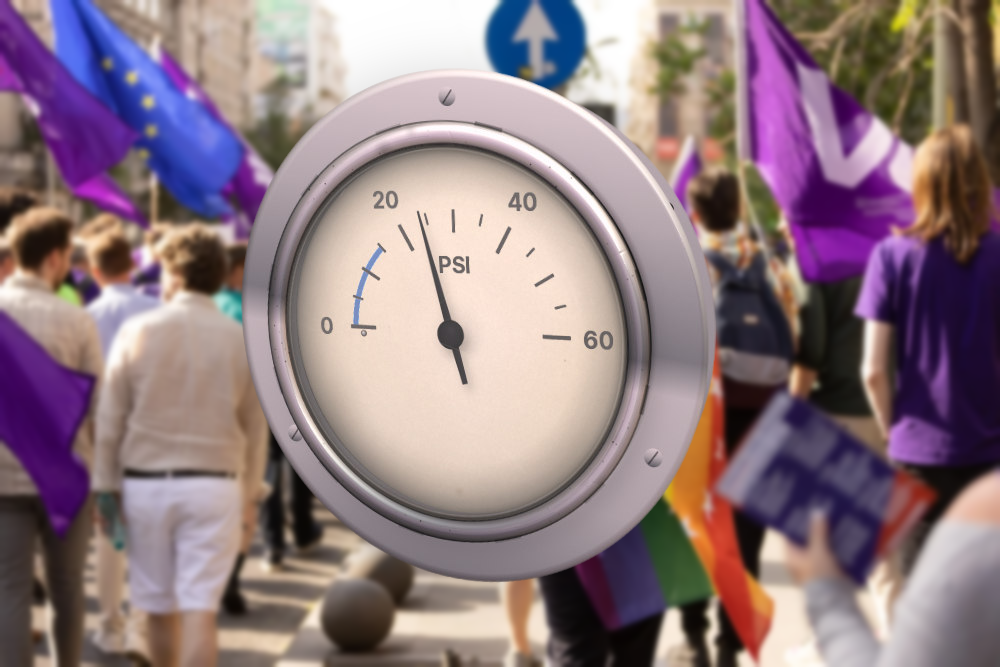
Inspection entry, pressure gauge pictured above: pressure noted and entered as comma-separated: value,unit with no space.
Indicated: 25,psi
